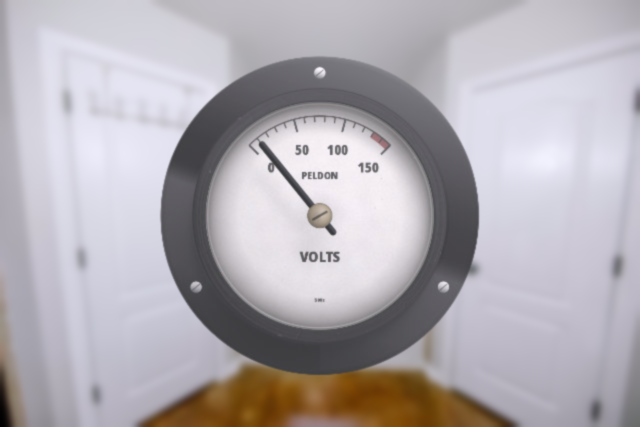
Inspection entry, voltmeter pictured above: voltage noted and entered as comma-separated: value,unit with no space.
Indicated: 10,V
